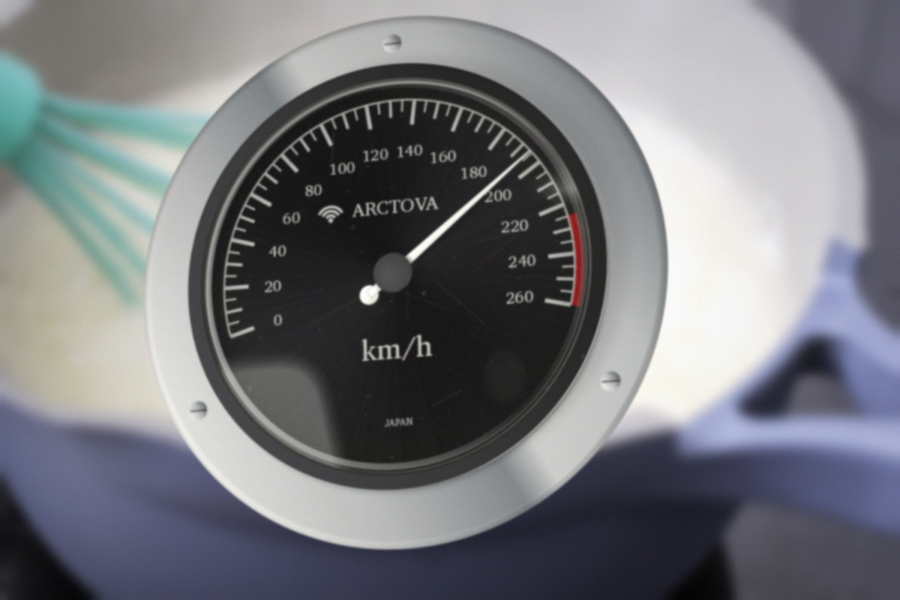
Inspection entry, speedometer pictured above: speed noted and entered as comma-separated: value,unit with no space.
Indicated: 195,km/h
